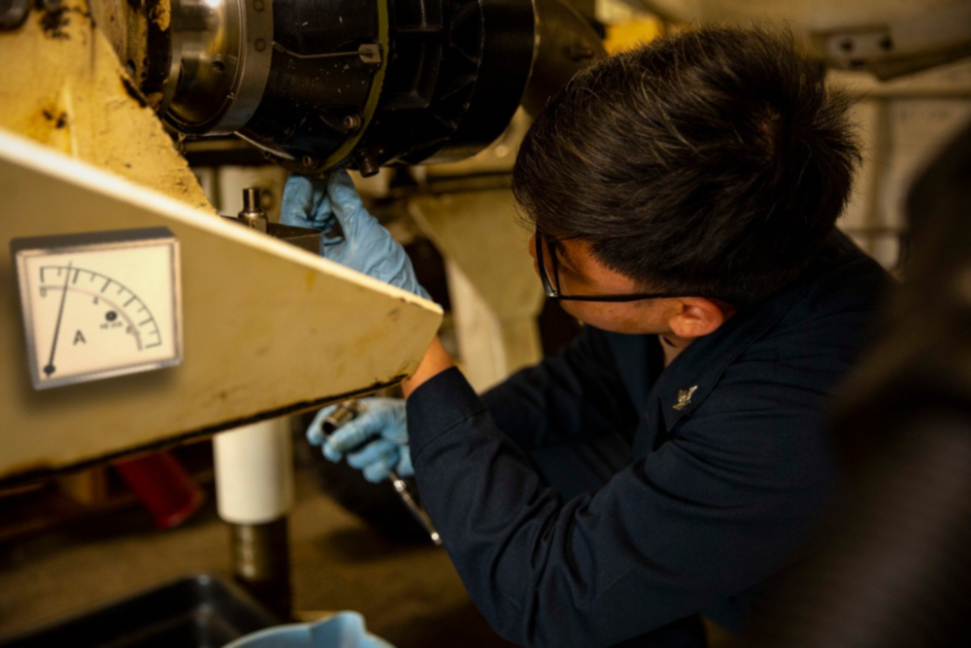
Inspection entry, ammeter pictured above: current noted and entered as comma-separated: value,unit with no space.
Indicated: 1.5,A
